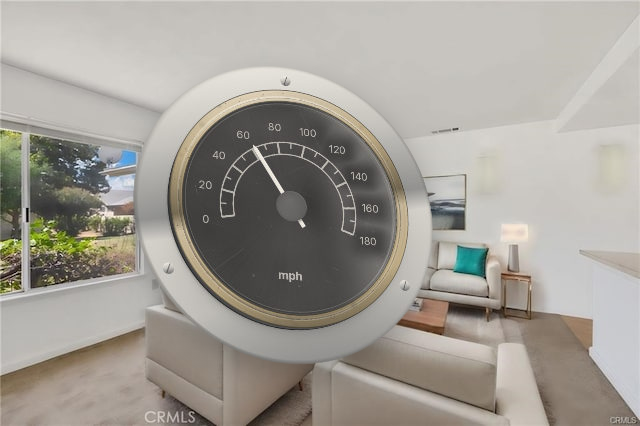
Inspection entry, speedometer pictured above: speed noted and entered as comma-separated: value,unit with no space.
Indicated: 60,mph
